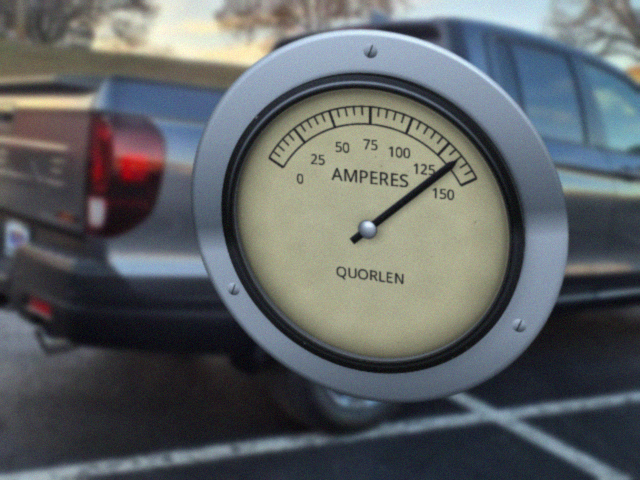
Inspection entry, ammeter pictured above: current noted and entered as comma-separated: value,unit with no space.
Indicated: 135,A
